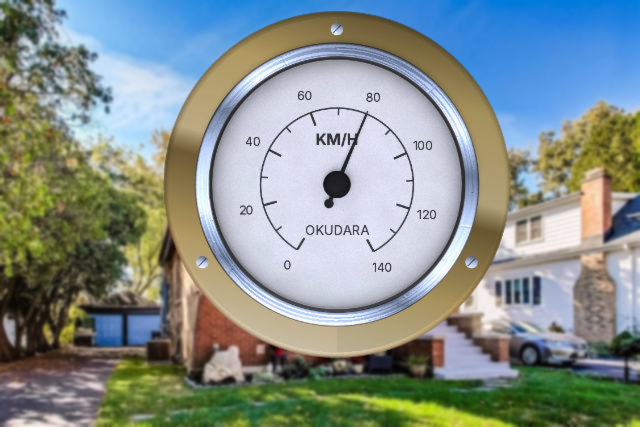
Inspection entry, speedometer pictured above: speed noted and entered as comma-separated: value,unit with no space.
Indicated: 80,km/h
